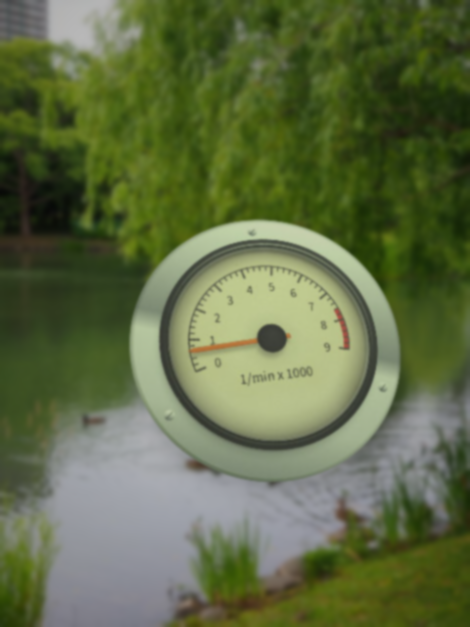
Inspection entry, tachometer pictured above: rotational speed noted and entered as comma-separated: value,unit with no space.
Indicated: 600,rpm
